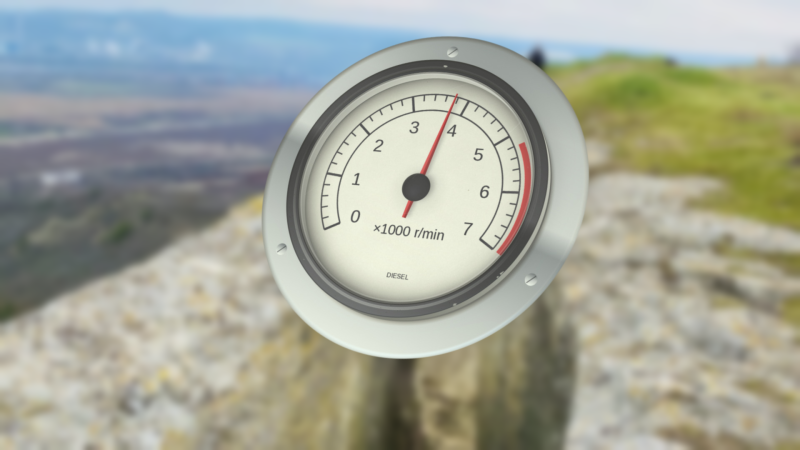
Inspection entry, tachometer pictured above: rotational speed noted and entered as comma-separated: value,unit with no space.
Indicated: 3800,rpm
